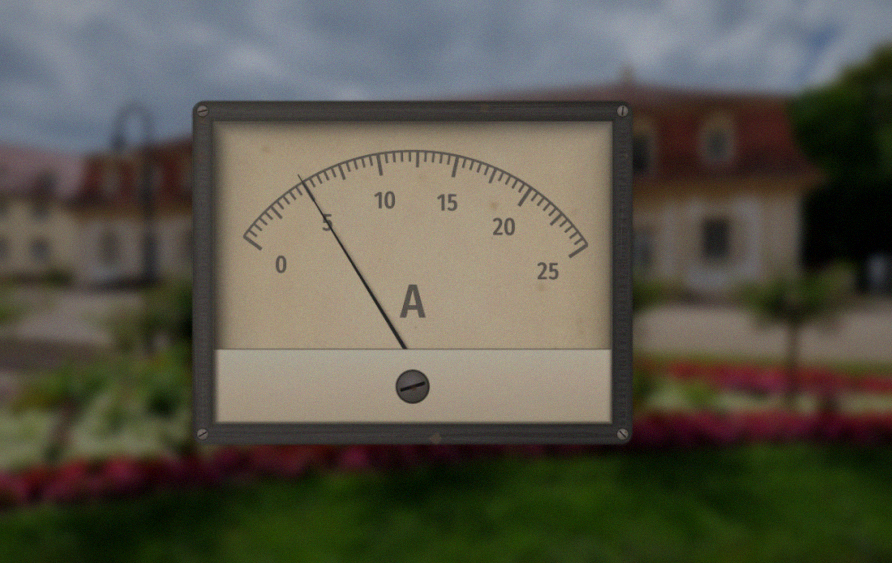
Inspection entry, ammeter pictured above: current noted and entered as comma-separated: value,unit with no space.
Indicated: 5,A
